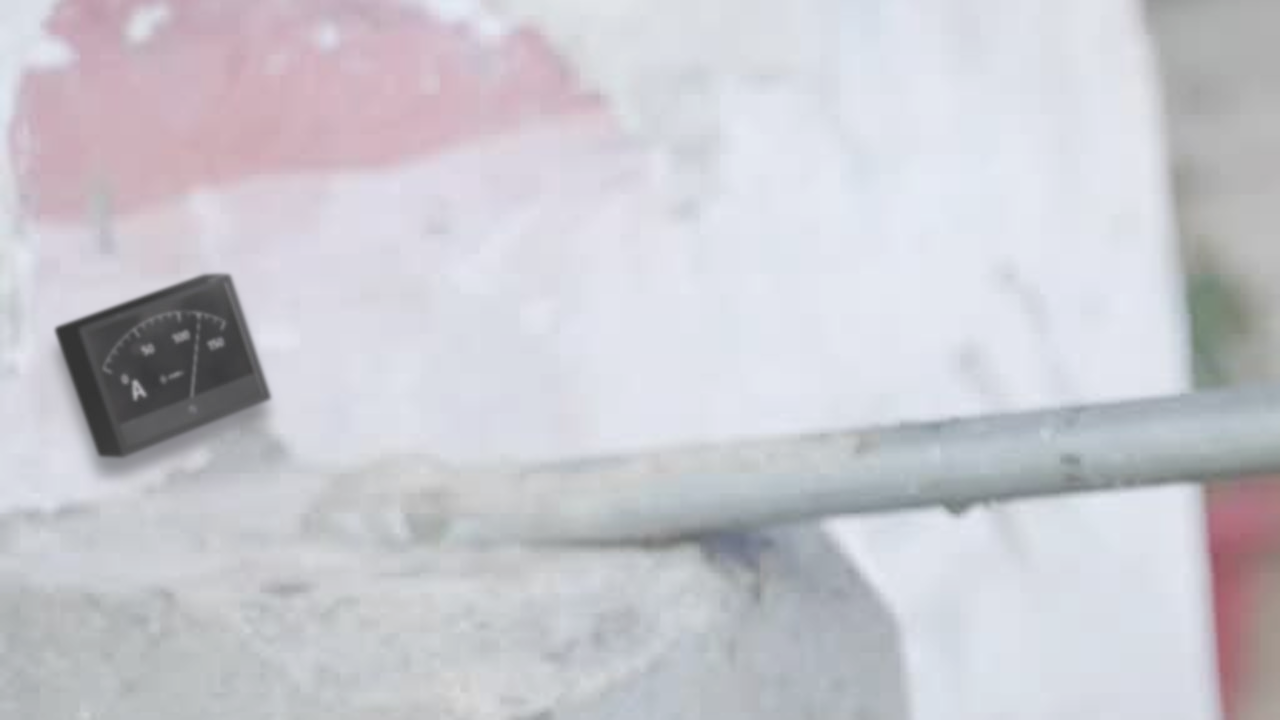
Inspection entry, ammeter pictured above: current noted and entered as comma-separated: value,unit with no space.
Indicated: 120,A
